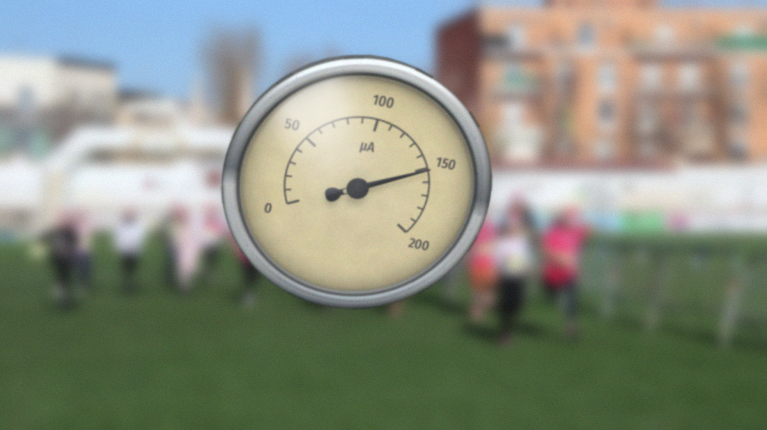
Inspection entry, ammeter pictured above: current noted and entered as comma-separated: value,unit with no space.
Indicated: 150,µA
